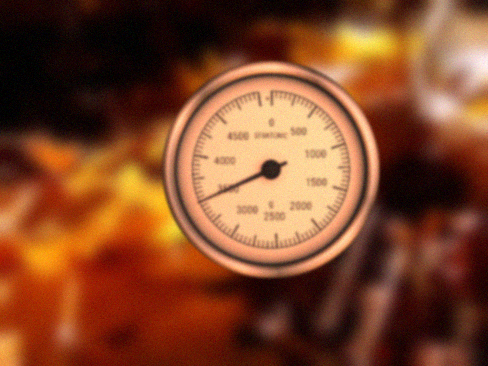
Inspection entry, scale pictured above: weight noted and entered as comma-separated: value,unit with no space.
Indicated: 3500,g
